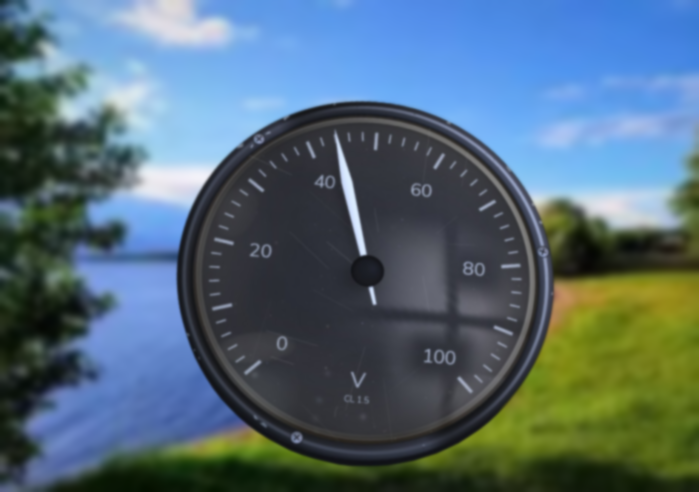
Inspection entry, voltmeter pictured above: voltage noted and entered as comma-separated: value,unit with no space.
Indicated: 44,V
